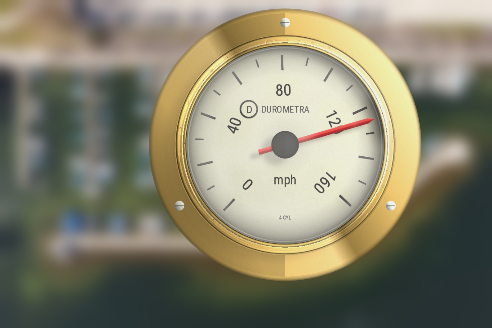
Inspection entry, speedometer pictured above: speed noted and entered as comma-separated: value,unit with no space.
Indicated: 125,mph
